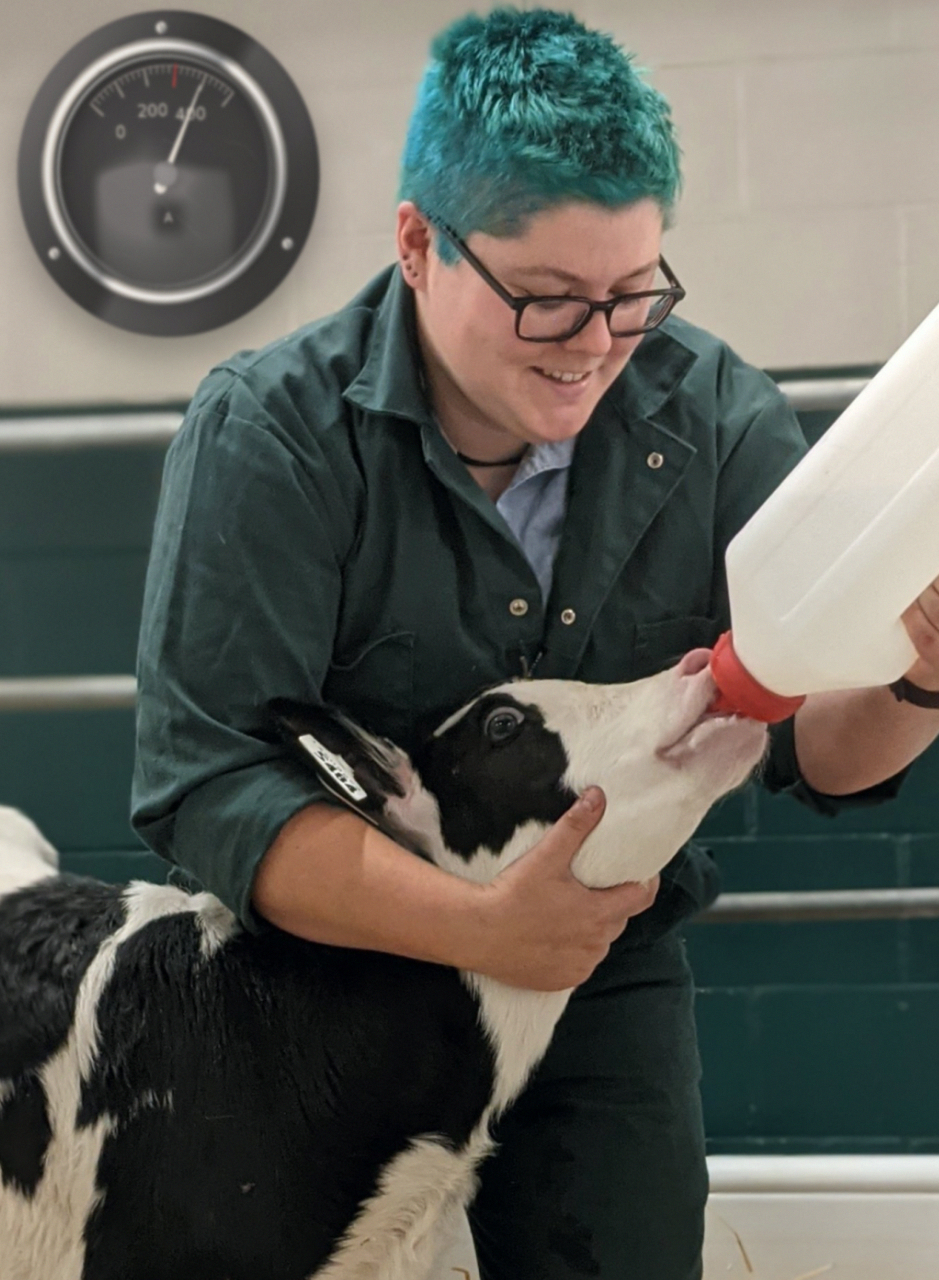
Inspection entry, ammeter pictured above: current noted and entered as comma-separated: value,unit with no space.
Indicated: 400,A
